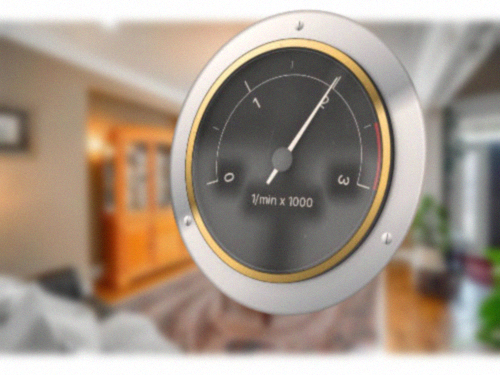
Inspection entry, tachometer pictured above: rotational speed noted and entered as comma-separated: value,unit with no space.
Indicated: 2000,rpm
